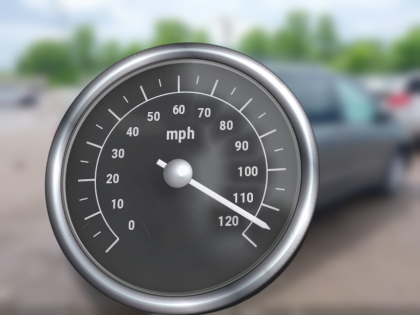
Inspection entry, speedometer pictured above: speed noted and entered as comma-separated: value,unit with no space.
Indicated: 115,mph
